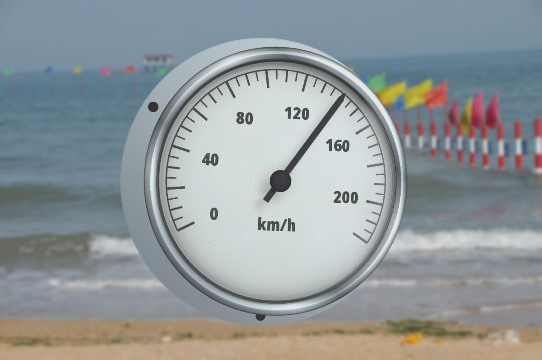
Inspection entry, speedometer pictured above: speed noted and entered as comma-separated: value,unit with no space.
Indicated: 140,km/h
